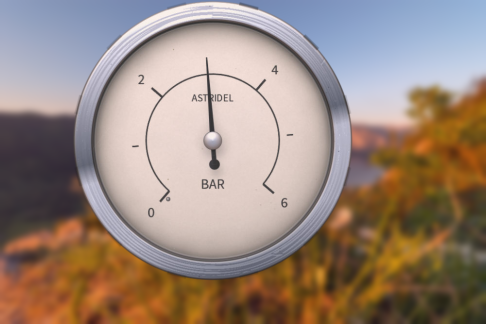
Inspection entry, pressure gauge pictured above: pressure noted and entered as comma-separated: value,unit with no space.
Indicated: 3,bar
